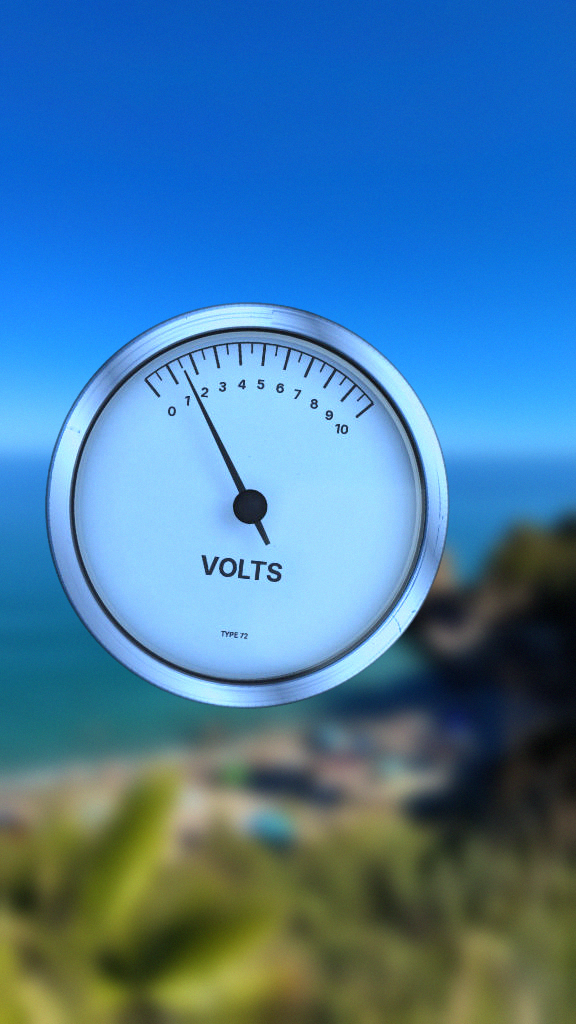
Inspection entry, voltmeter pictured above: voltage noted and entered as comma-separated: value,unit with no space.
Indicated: 1.5,V
